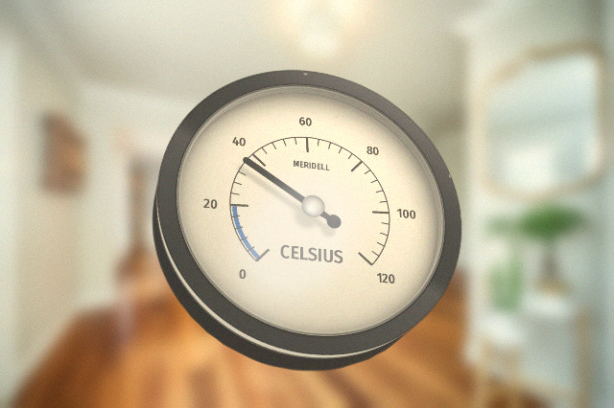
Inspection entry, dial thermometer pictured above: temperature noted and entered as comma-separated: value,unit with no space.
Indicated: 36,°C
